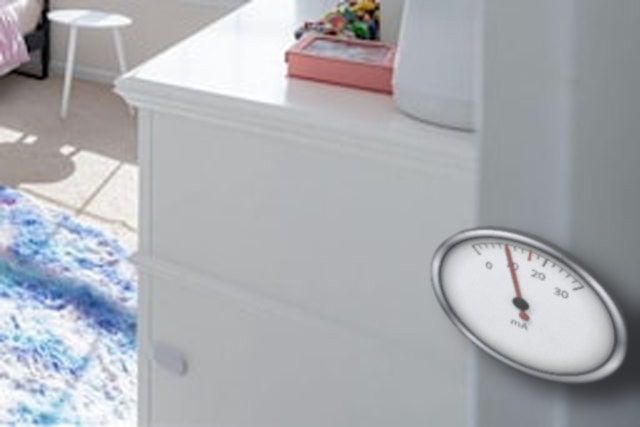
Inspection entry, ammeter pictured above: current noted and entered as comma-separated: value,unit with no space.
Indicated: 10,mA
